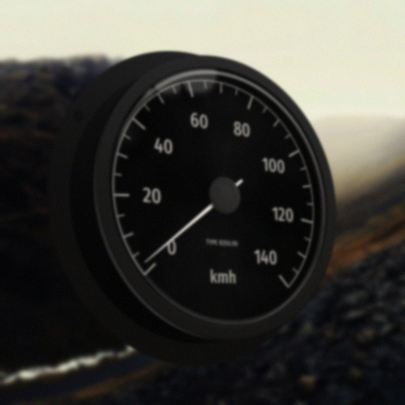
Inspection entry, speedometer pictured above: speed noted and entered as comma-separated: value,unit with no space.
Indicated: 2.5,km/h
